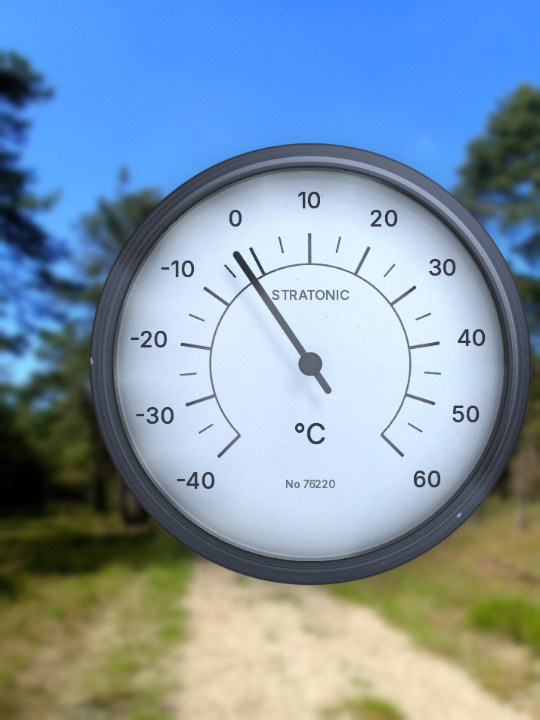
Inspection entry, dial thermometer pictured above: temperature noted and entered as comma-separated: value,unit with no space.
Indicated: -2.5,°C
